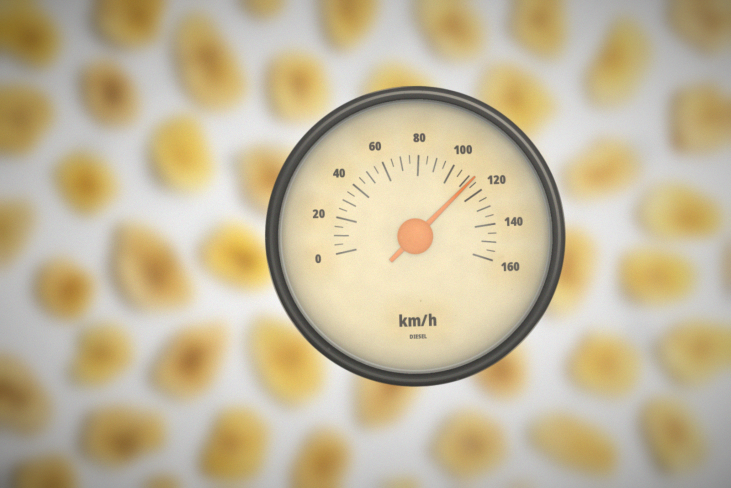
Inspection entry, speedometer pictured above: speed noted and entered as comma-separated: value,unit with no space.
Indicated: 112.5,km/h
